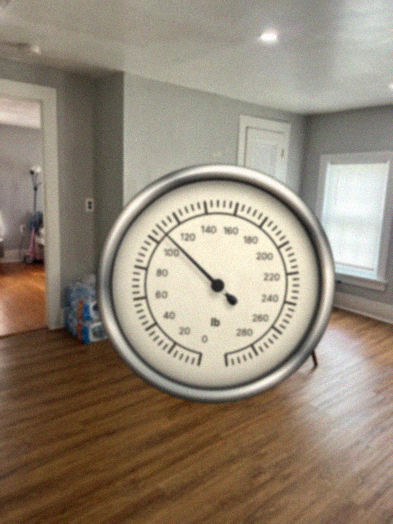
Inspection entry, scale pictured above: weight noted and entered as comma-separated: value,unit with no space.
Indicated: 108,lb
